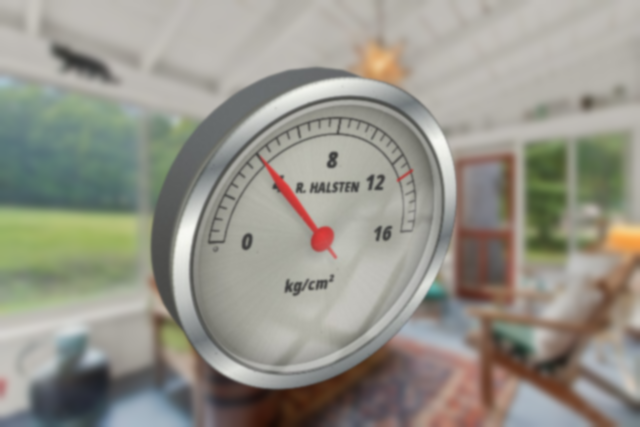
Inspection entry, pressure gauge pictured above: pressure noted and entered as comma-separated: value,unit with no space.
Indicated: 4,kg/cm²
